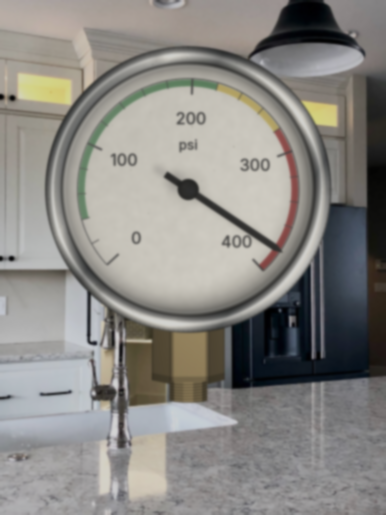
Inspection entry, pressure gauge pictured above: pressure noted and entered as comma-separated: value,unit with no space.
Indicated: 380,psi
